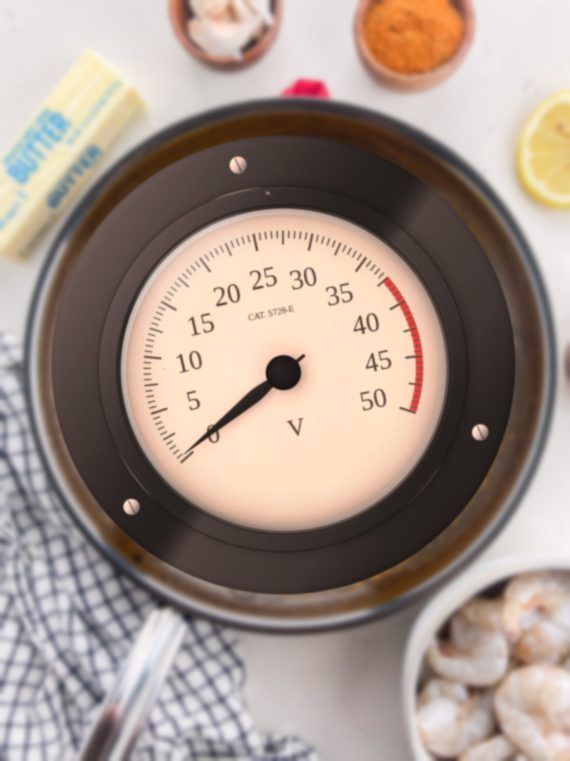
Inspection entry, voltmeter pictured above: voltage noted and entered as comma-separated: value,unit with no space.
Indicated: 0.5,V
